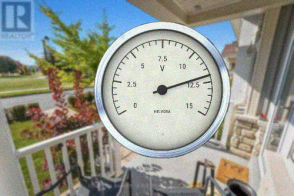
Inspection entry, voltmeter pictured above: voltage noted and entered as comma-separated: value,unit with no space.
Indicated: 12,V
